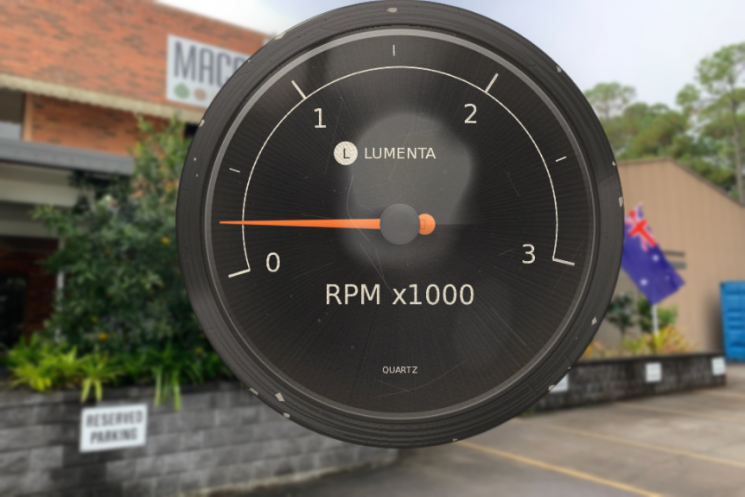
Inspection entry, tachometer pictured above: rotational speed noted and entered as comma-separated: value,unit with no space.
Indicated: 250,rpm
